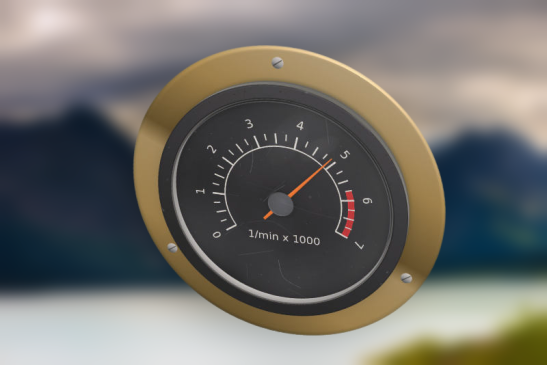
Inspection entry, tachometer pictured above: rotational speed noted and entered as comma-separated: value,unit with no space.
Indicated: 4875,rpm
